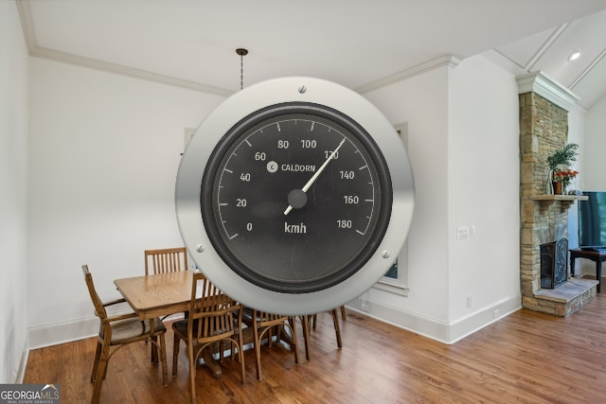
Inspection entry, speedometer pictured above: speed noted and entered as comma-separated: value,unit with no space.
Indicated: 120,km/h
